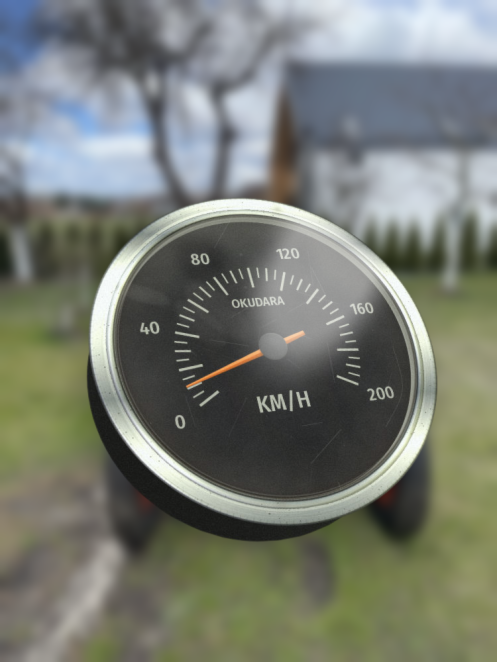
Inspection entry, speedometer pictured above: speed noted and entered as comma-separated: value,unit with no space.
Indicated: 10,km/h
